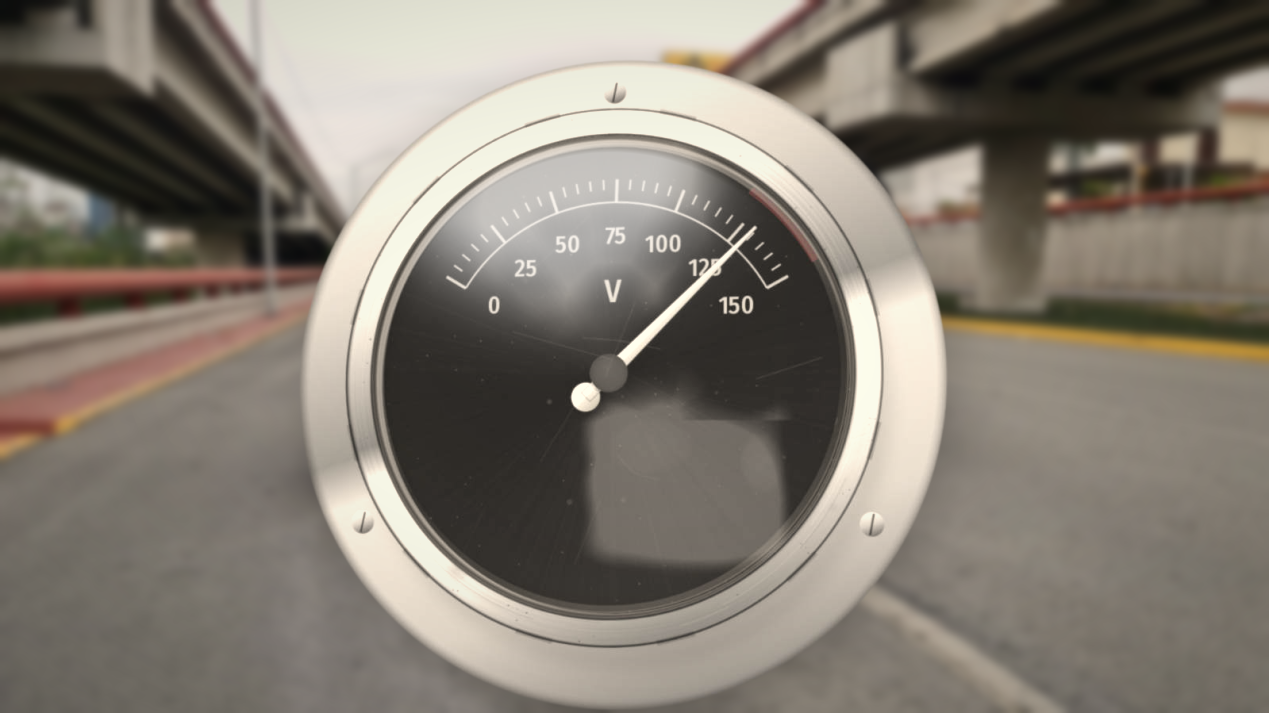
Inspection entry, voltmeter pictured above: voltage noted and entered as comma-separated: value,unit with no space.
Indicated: 130,V
